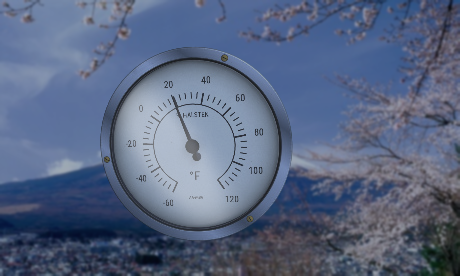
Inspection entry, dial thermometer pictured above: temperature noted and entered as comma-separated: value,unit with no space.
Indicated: 20,°F
